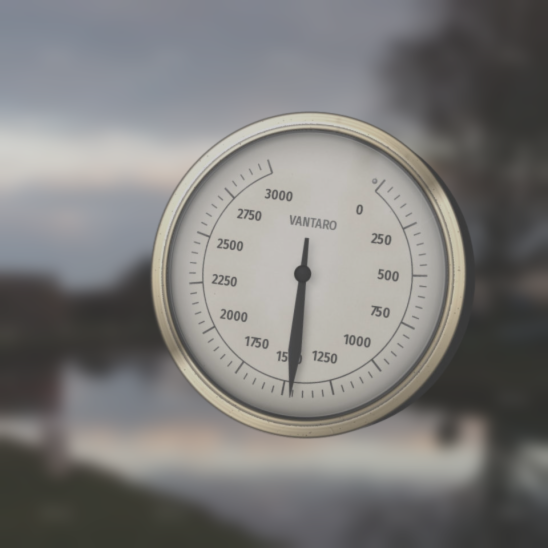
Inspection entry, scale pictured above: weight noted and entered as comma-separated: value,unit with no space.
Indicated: 1450,g
